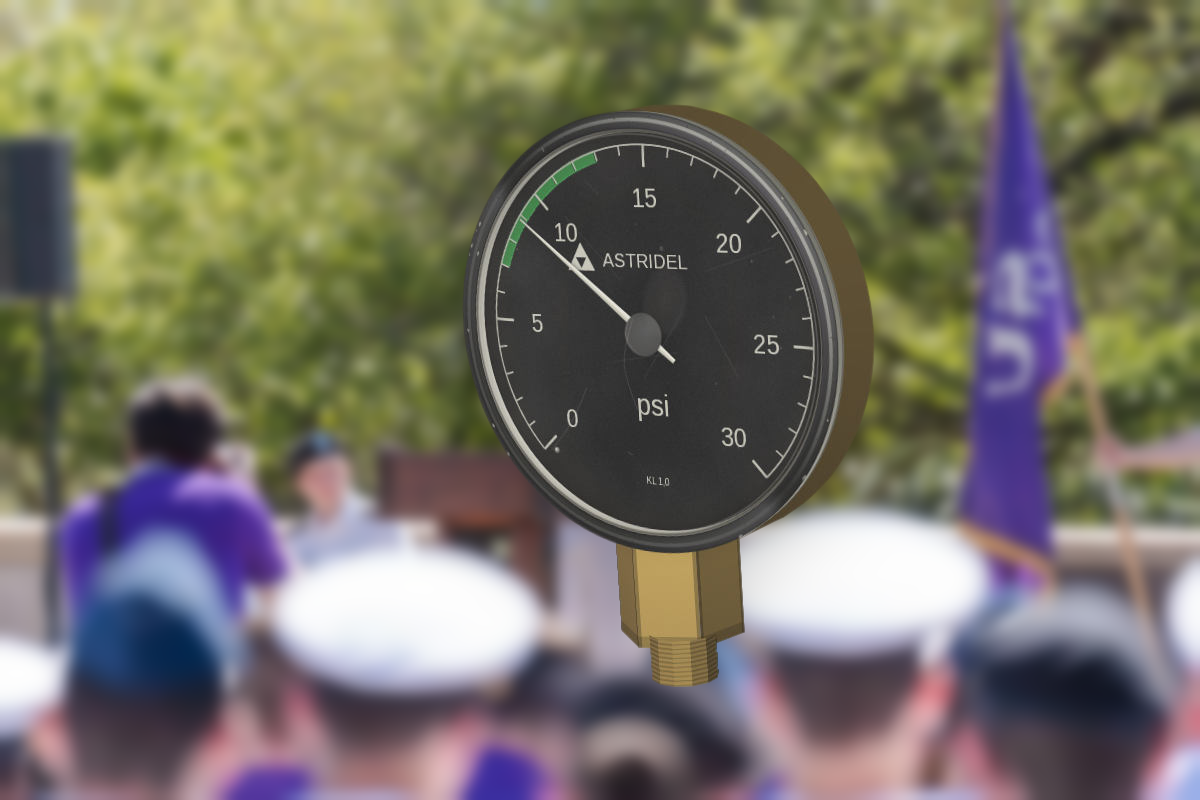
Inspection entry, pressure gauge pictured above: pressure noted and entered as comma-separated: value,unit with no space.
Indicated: 9,psi
